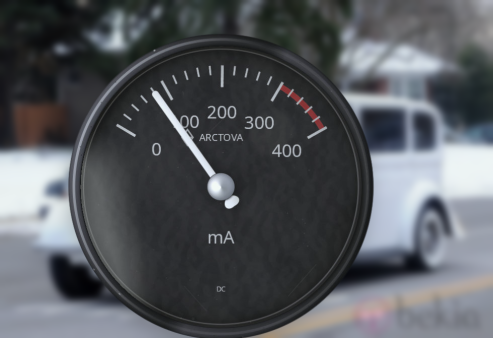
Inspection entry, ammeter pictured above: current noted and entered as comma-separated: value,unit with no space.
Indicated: 80,mA
